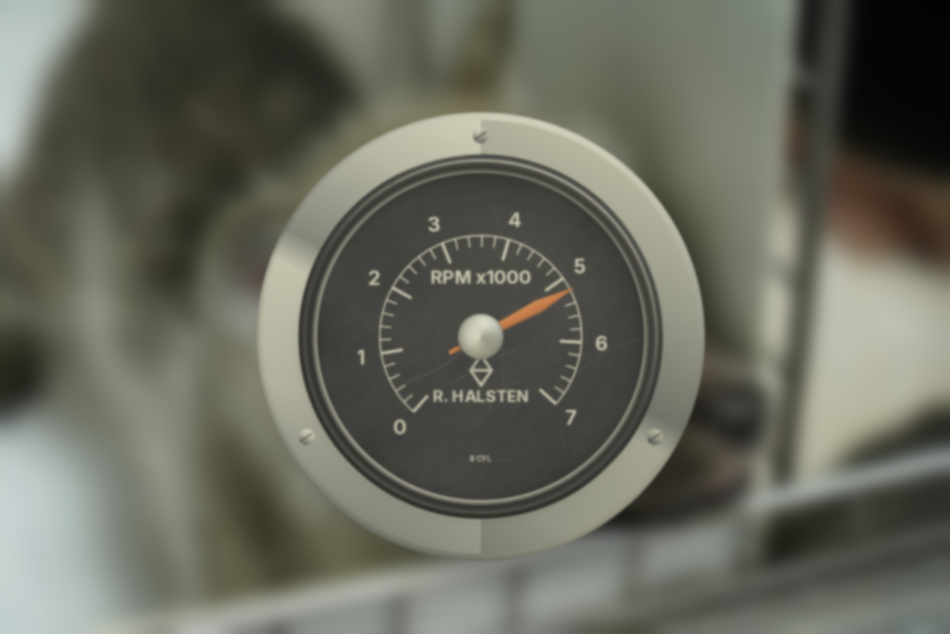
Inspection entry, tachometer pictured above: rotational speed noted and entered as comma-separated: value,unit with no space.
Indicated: 5200,rpm
